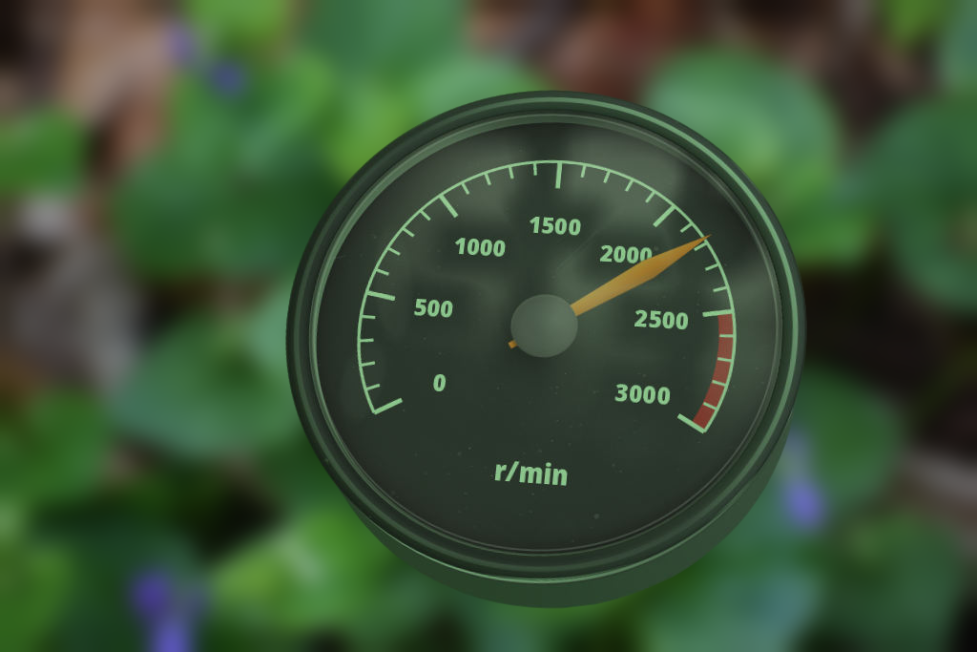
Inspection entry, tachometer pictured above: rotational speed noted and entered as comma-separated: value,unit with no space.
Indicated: 2200,rpm
